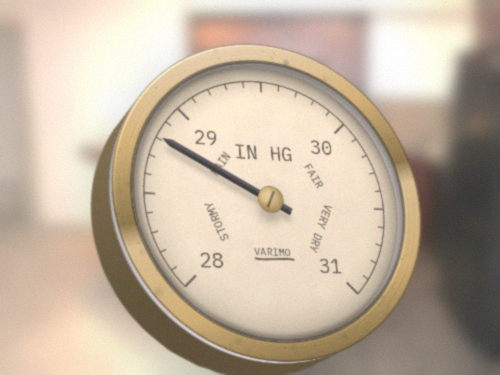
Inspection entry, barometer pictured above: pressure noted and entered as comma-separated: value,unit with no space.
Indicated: 28.8,inHg
